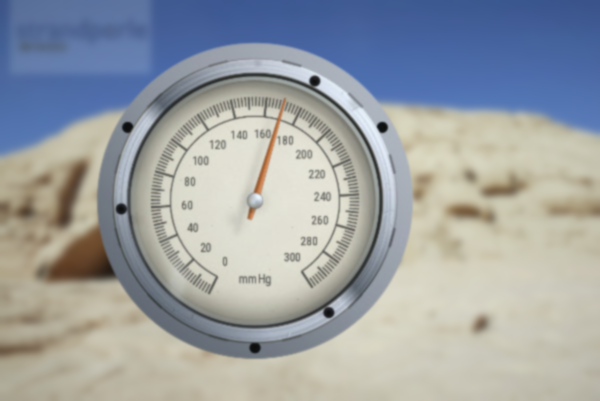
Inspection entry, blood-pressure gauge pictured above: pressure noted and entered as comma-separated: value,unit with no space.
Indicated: 170,mmHg
